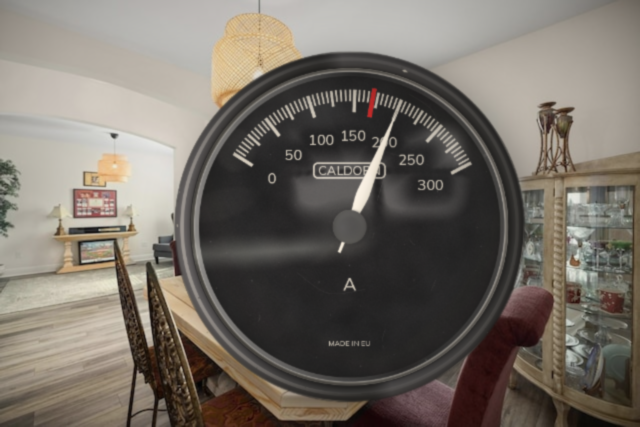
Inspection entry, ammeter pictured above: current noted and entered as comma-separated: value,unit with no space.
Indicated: 200,A
